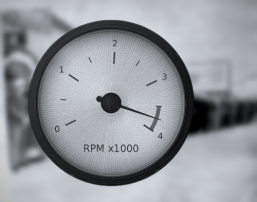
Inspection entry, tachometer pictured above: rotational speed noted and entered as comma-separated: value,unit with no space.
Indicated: 3750,rpm
